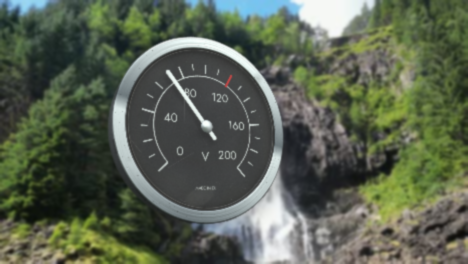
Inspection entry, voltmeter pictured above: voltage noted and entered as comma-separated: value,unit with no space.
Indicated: 70,V
